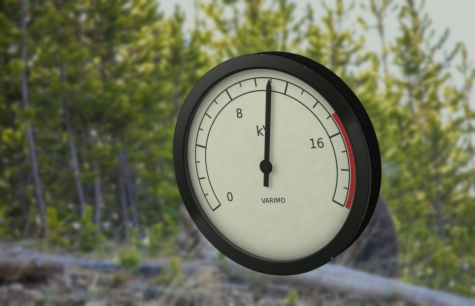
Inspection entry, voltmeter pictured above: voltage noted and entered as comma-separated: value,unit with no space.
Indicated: 11,kV
